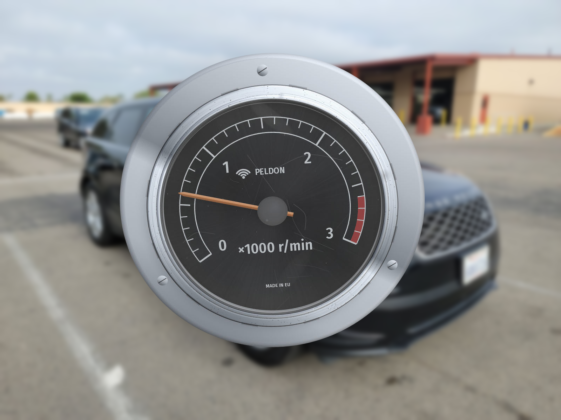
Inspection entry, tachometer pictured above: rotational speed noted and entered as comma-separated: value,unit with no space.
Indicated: 600,rpm
